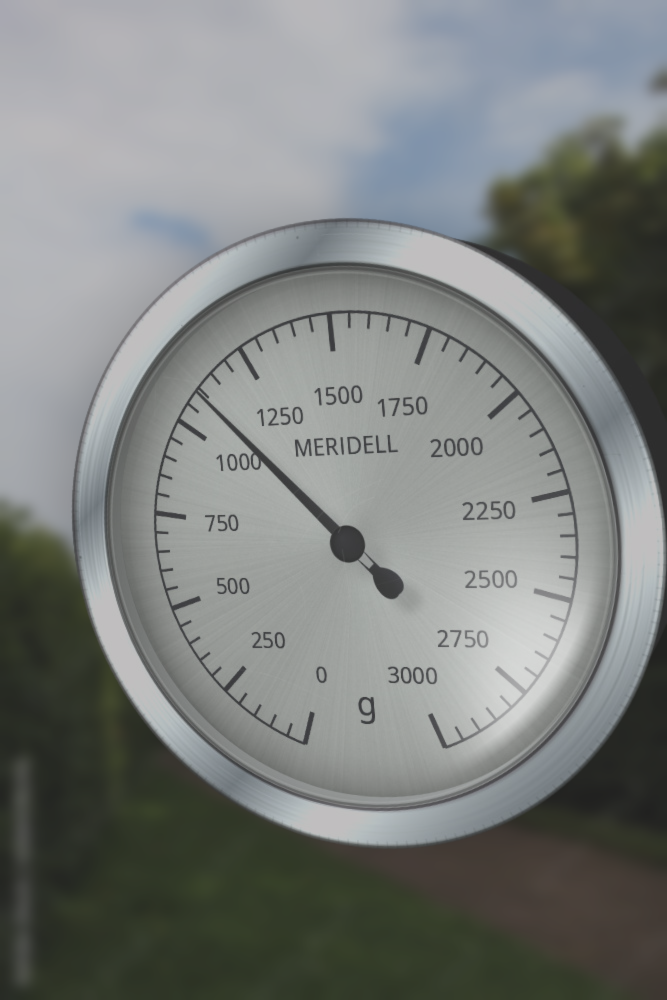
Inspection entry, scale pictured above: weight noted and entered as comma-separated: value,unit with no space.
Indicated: 1100,g
